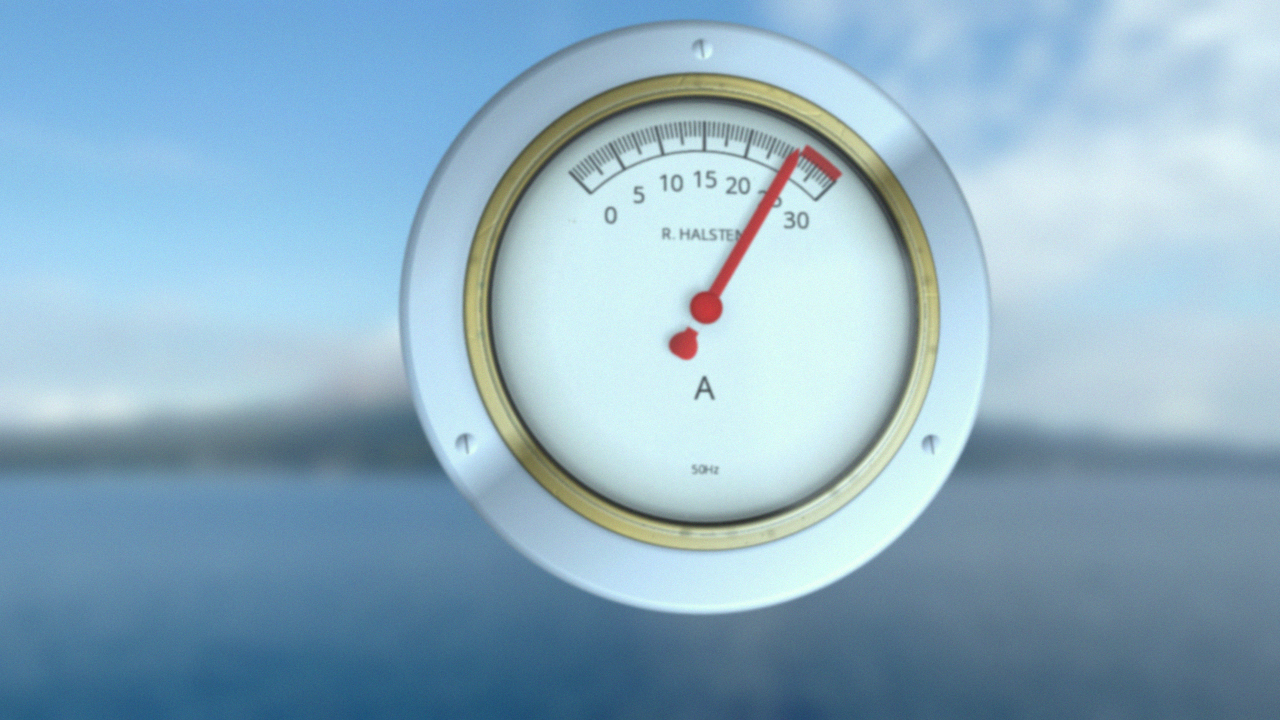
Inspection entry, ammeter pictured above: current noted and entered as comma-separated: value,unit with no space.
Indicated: 25,A
